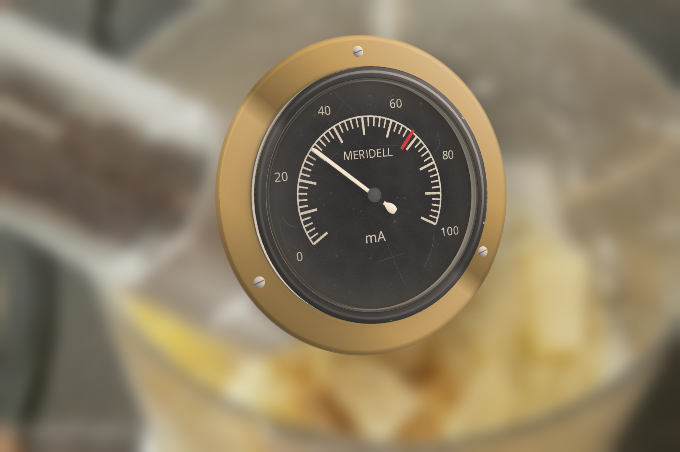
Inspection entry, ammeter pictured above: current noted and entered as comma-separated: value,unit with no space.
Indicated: 30,mA
